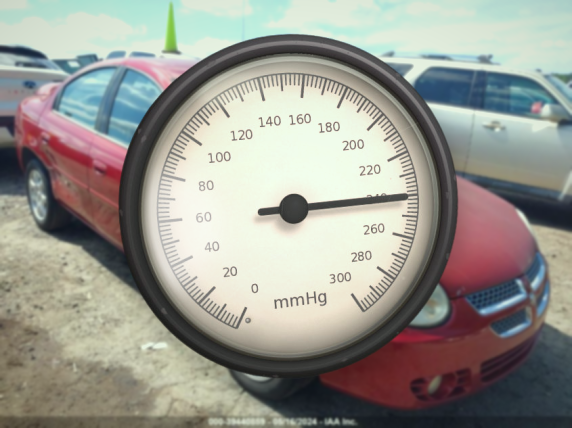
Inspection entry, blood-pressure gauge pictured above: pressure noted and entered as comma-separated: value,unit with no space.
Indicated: 240,mmHg
